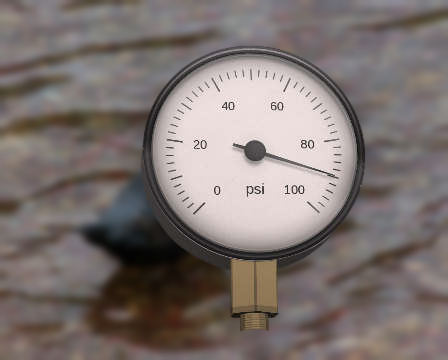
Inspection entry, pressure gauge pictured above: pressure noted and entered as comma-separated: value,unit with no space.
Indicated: 90,psi
